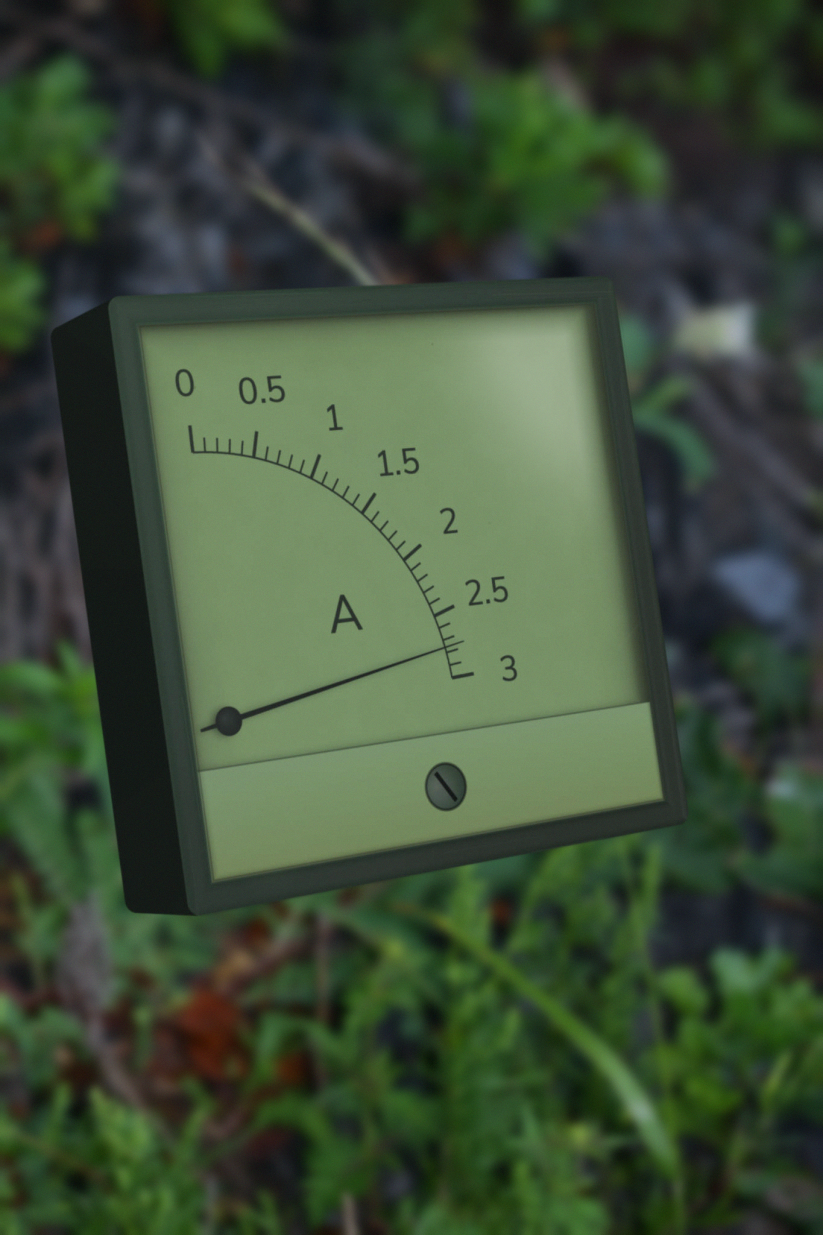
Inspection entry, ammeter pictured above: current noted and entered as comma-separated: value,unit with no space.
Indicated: 2.75,A
